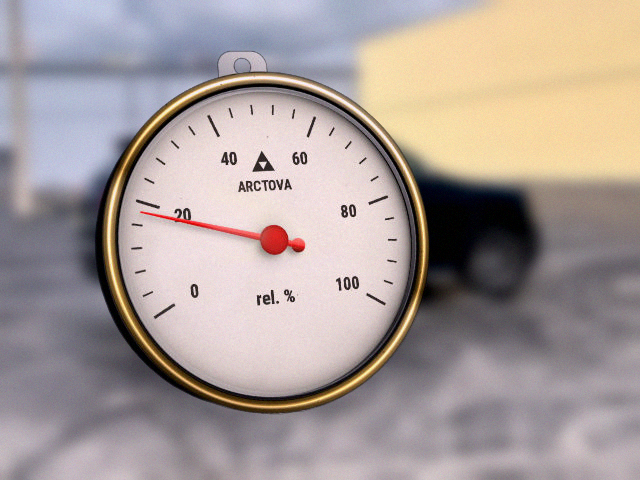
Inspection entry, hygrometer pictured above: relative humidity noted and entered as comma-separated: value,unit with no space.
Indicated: 18,%
